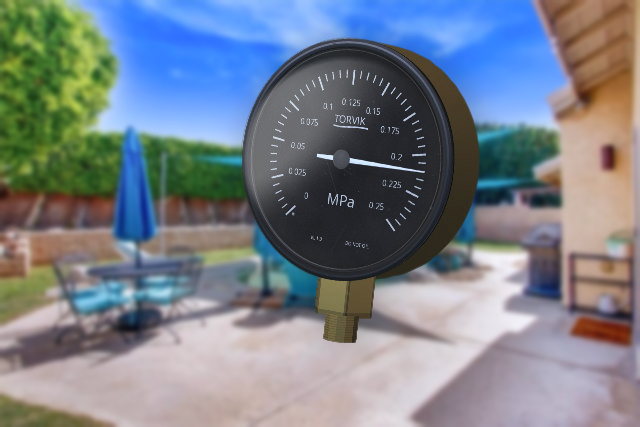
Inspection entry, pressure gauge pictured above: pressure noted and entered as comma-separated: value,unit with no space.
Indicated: 0.21,MPa
